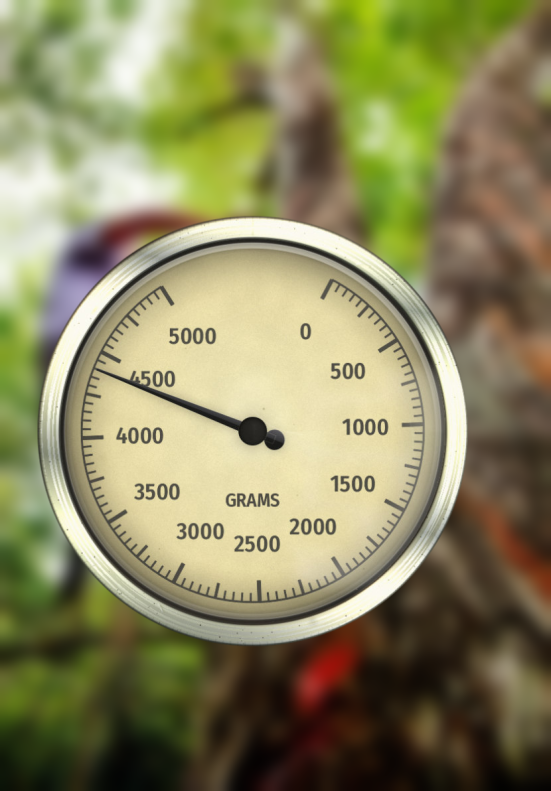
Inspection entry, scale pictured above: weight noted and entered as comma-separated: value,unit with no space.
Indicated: 4400,g
